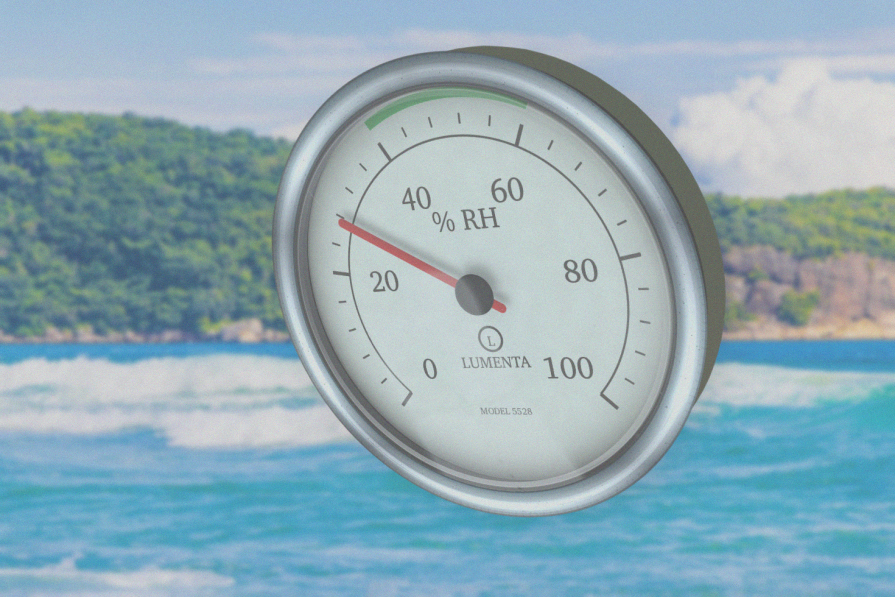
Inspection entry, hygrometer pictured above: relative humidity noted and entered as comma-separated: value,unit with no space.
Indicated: 28,%
